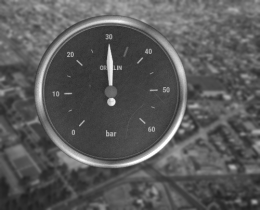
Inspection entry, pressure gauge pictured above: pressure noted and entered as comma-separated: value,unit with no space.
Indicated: 30,bar
